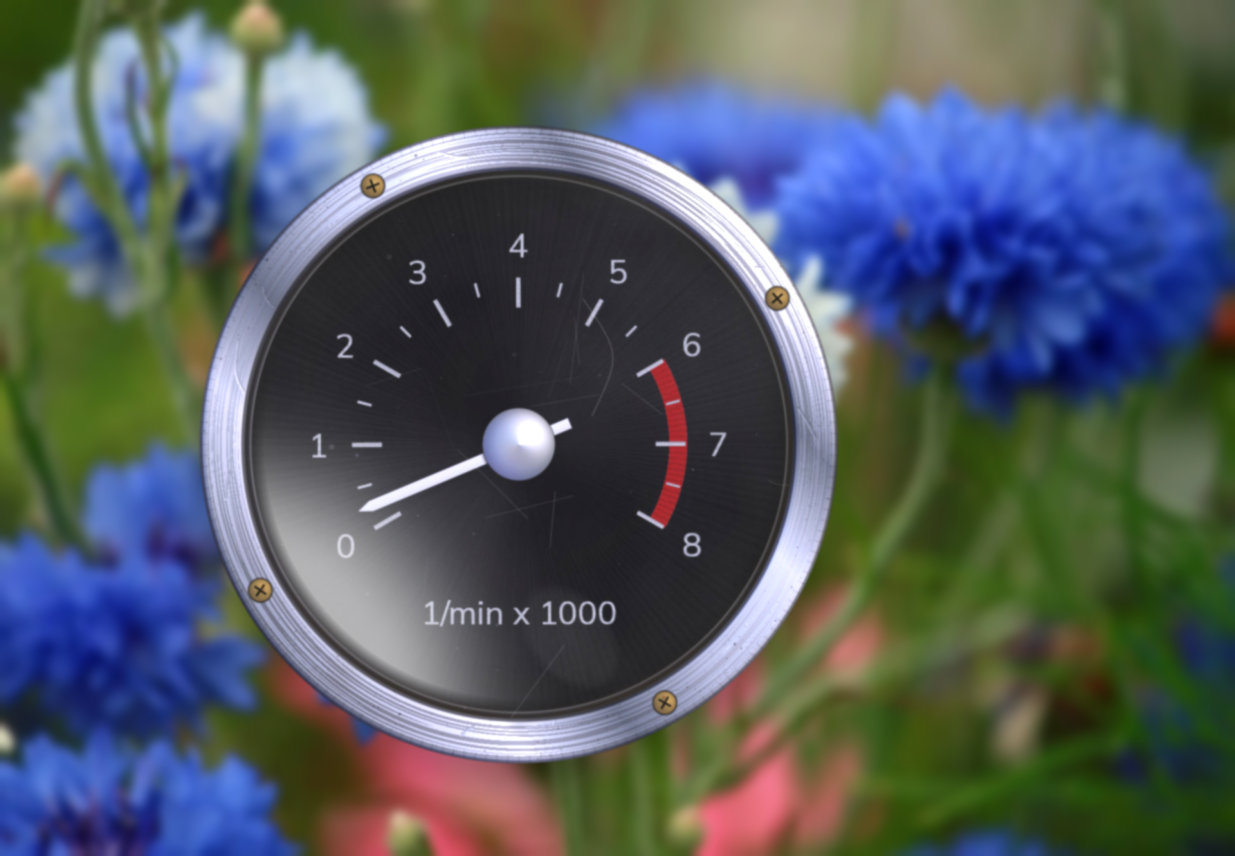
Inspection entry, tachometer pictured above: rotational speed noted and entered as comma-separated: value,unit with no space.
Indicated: 250,rpm
